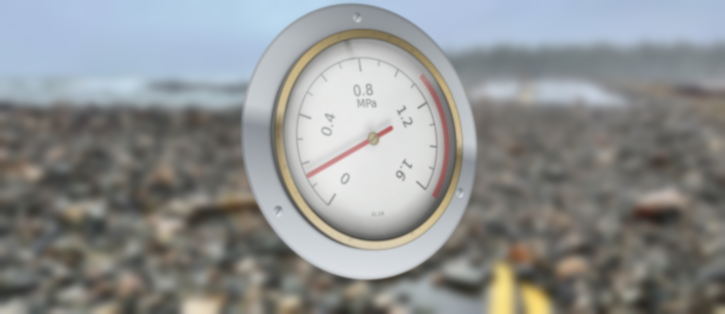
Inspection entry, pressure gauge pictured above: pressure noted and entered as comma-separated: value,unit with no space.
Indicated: 0.15,MPa
